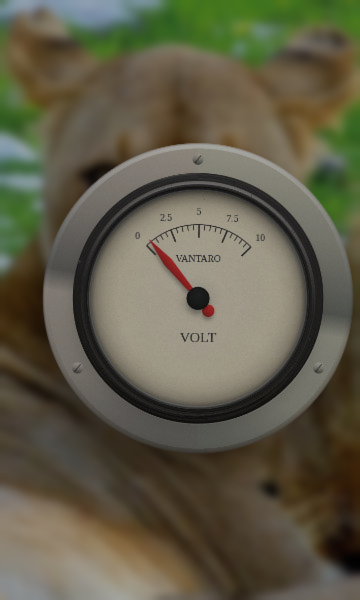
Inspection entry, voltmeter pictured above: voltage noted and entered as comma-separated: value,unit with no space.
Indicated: 0.5,V
